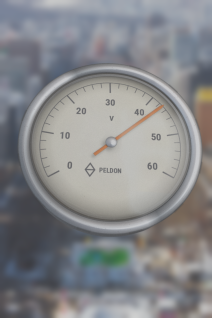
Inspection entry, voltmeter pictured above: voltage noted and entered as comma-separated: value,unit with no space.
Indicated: 43,V
